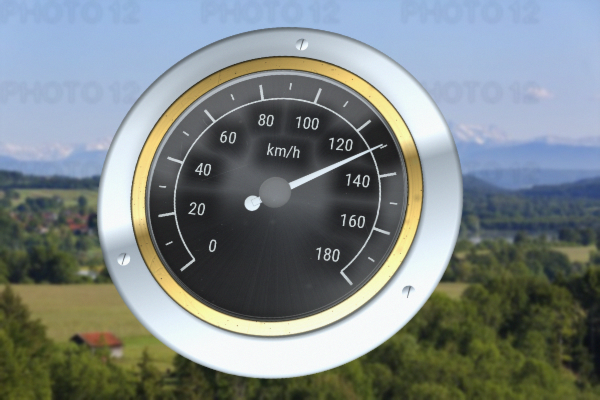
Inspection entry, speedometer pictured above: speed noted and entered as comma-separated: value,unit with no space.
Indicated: 130,km/h
